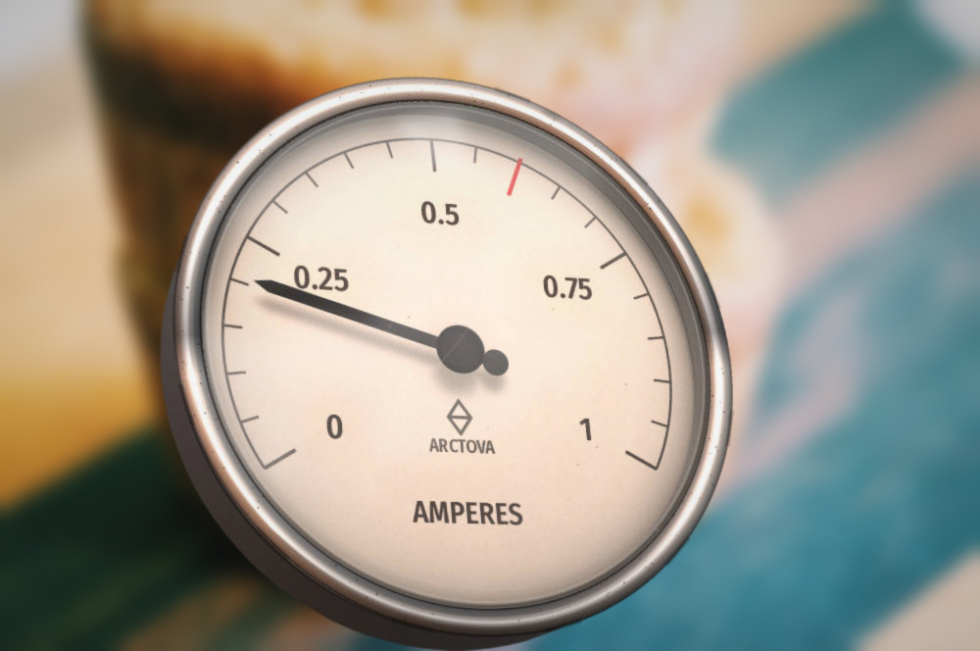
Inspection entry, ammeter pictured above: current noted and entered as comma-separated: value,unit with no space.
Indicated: 0.2,A
